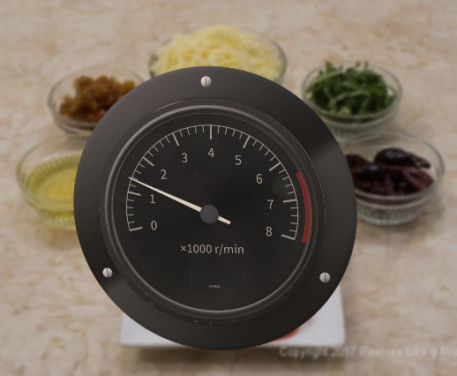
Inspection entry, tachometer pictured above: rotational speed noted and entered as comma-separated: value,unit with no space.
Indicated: 1400,rpm
